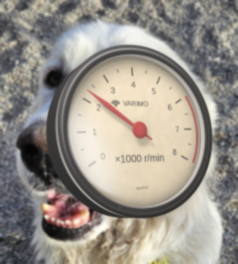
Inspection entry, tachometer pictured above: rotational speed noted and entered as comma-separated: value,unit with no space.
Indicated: 2250,rpm
